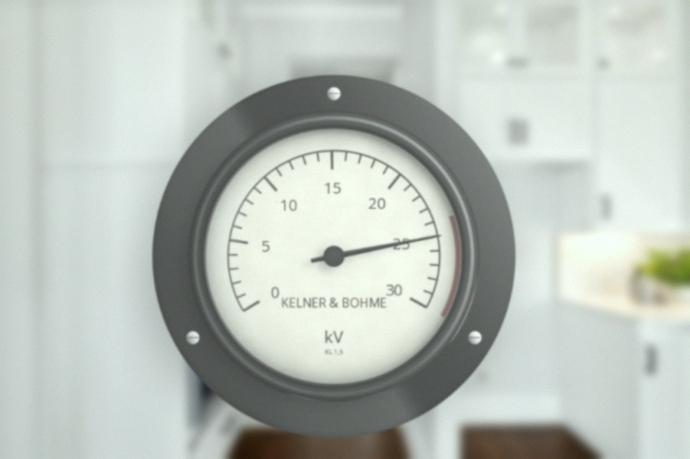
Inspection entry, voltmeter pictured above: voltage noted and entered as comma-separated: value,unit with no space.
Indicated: 25,kV
